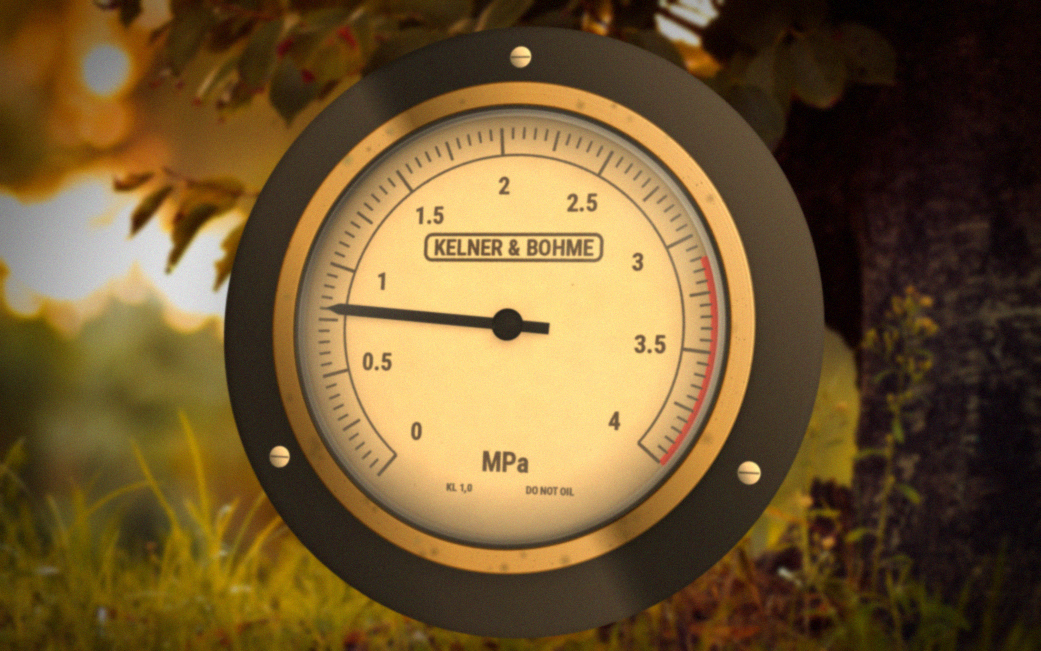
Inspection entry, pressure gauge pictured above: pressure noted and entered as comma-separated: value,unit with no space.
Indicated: 0.8,MPa
